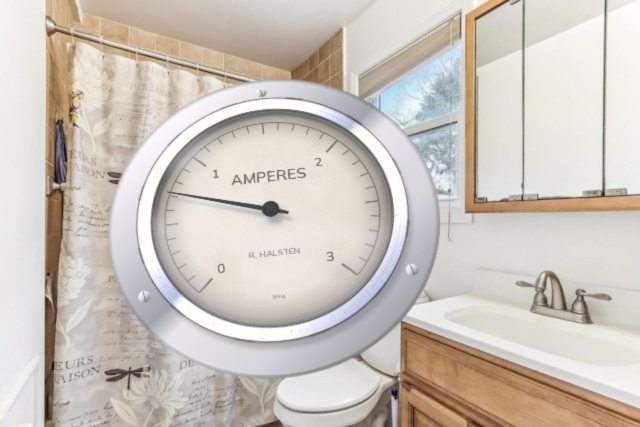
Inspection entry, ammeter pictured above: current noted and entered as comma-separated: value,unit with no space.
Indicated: 0.7,A
